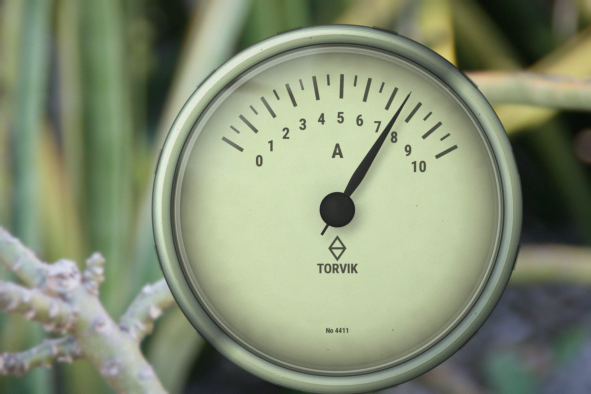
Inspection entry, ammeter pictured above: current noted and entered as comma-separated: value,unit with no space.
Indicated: 7.5,A
